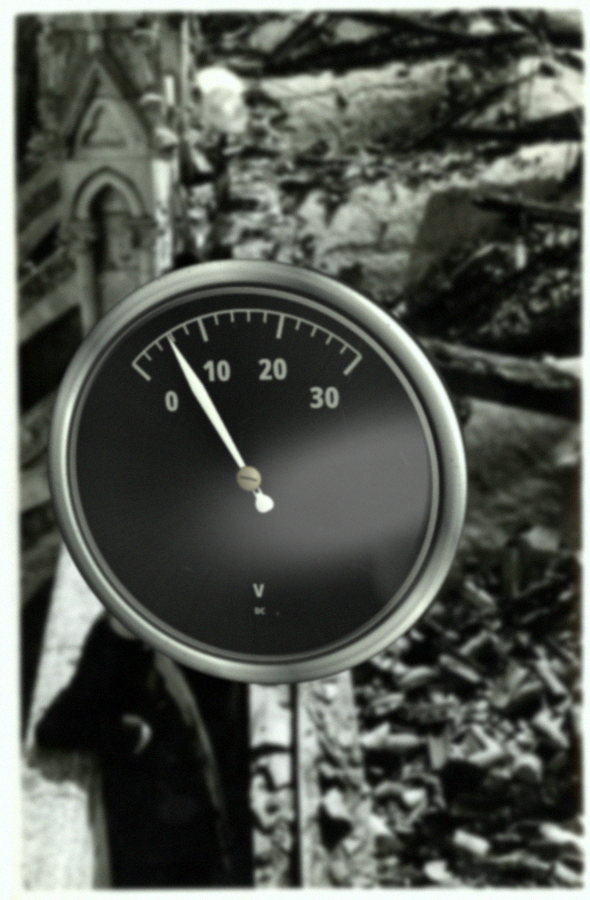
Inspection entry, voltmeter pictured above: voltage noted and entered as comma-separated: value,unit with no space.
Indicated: 6,V
